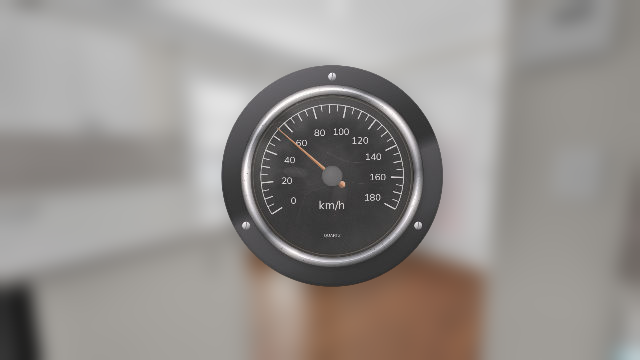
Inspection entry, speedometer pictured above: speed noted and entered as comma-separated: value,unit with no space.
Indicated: 55,km/h
